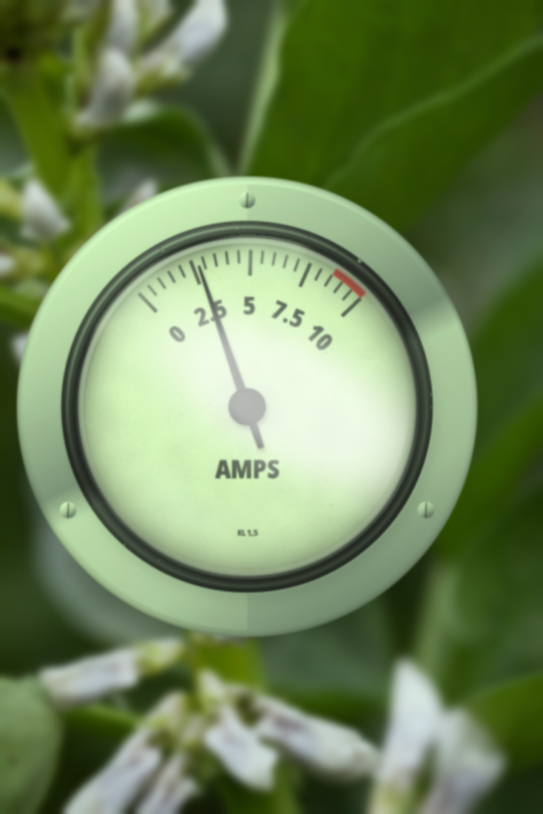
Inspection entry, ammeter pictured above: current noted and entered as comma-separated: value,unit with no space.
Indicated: 2.75,A
